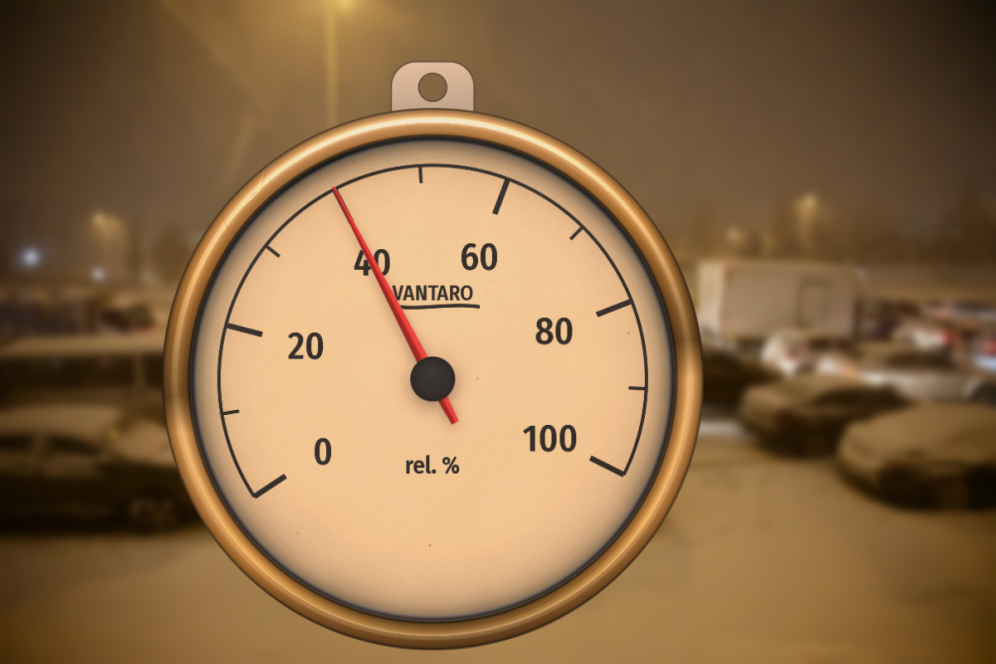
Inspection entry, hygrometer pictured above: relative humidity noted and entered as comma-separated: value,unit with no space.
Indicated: 40,%
